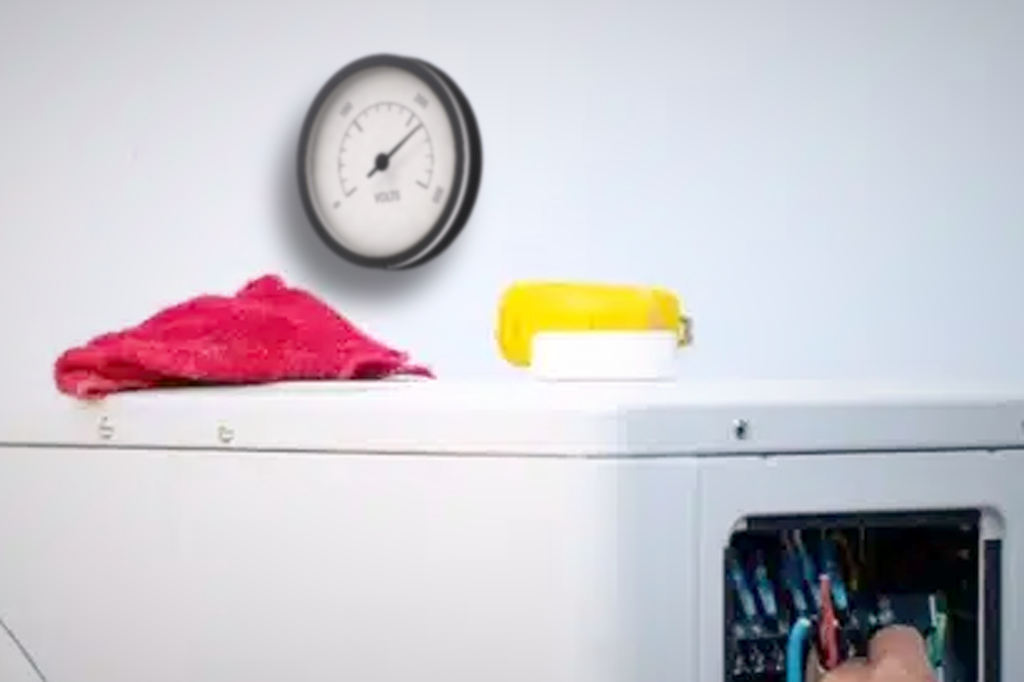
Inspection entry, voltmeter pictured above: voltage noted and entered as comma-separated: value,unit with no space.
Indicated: 220,V
